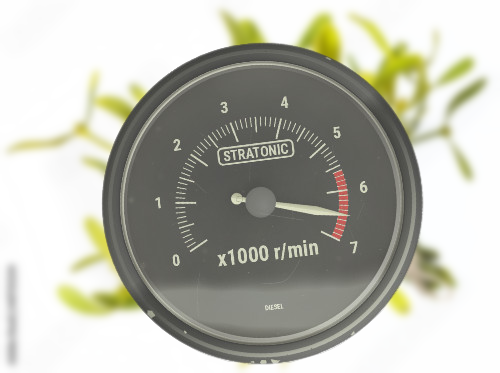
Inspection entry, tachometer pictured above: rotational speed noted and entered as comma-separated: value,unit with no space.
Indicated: 6500,rpm
